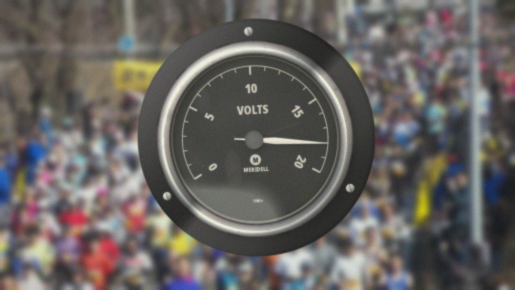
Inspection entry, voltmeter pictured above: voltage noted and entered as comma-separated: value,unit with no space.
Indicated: 18,V
